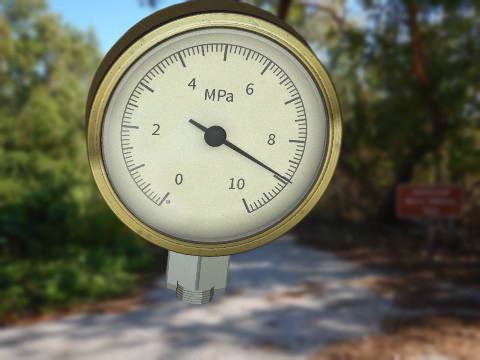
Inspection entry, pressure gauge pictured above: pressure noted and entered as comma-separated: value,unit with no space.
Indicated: 8.9,MPa
